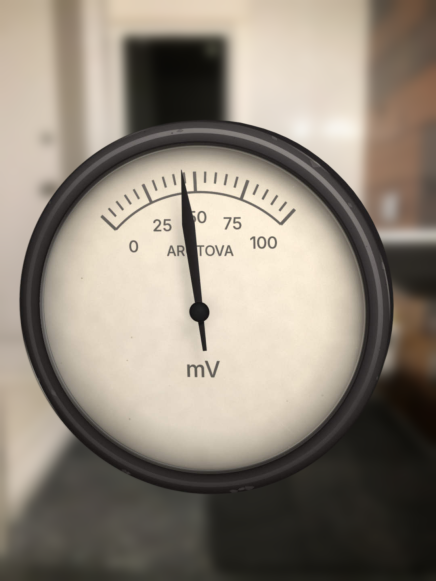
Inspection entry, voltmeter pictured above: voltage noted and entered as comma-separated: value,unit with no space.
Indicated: 45,mV
